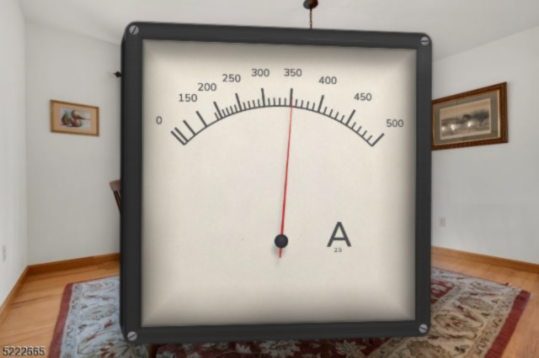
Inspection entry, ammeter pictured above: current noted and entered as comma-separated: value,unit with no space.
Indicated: 350,A
